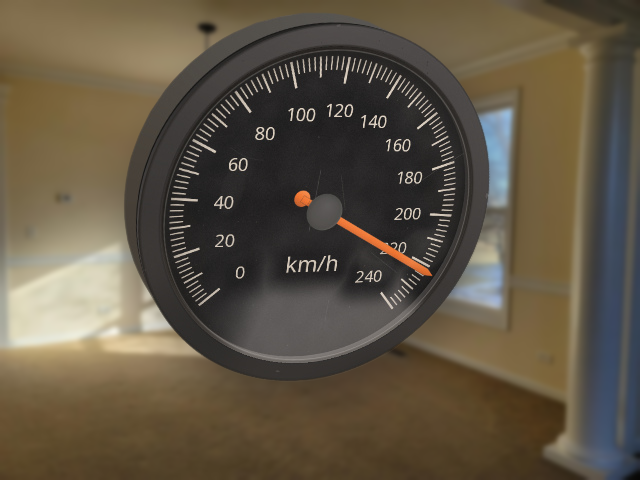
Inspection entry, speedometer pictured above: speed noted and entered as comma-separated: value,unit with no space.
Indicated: 222,km/h
